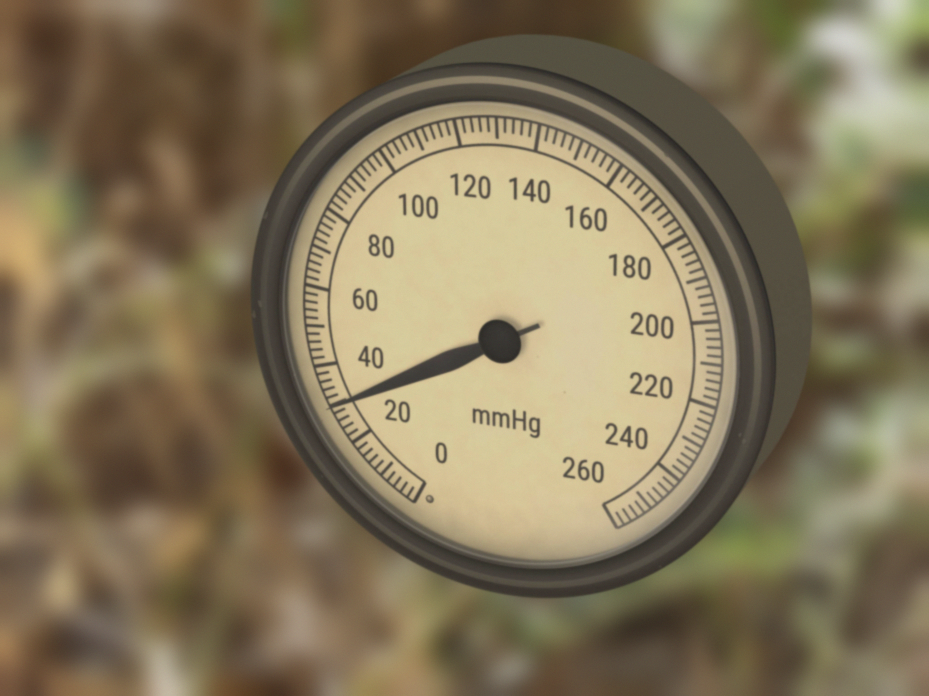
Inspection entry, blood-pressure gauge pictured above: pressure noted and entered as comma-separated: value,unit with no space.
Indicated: 30,mmHg
